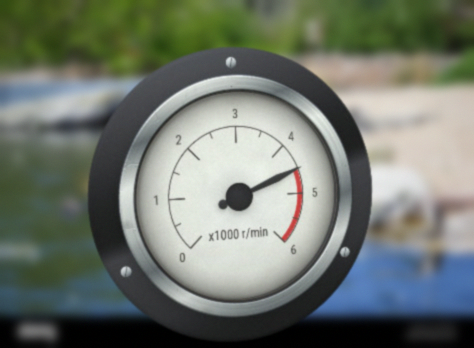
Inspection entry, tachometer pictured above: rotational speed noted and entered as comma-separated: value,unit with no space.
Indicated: 4500,rpm
